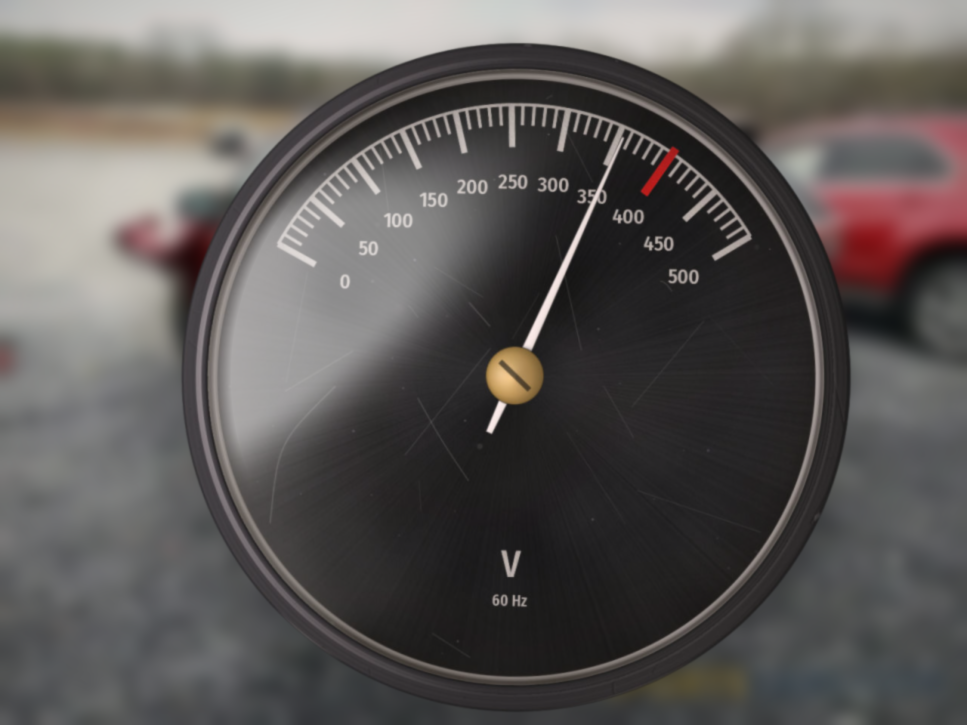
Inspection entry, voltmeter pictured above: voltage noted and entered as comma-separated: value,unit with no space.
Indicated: 355,V
